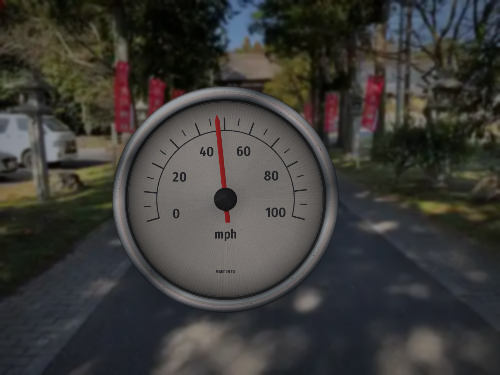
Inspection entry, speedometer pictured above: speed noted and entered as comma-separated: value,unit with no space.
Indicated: 47.5,mph
